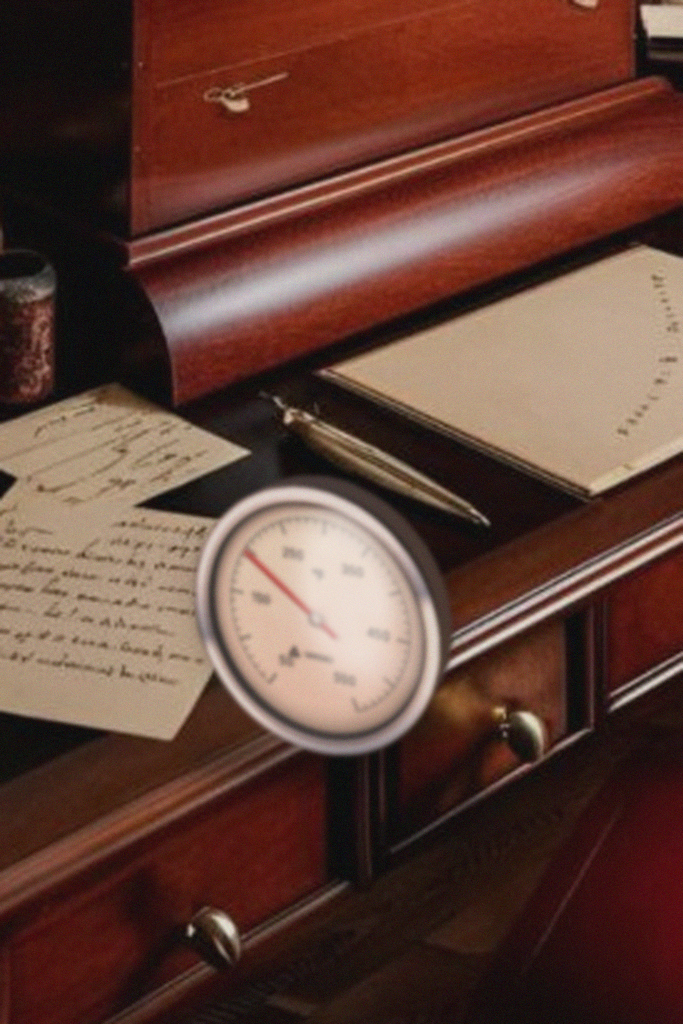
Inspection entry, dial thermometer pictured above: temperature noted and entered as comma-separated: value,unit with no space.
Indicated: 200,°F
